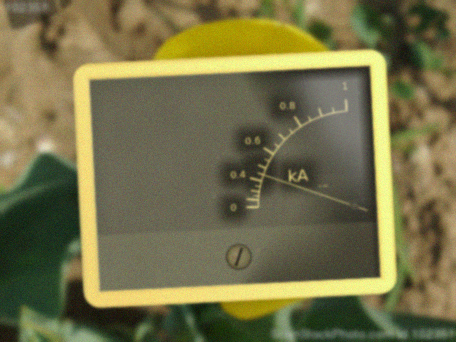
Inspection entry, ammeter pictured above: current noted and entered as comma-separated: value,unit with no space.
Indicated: 0.45,kA
